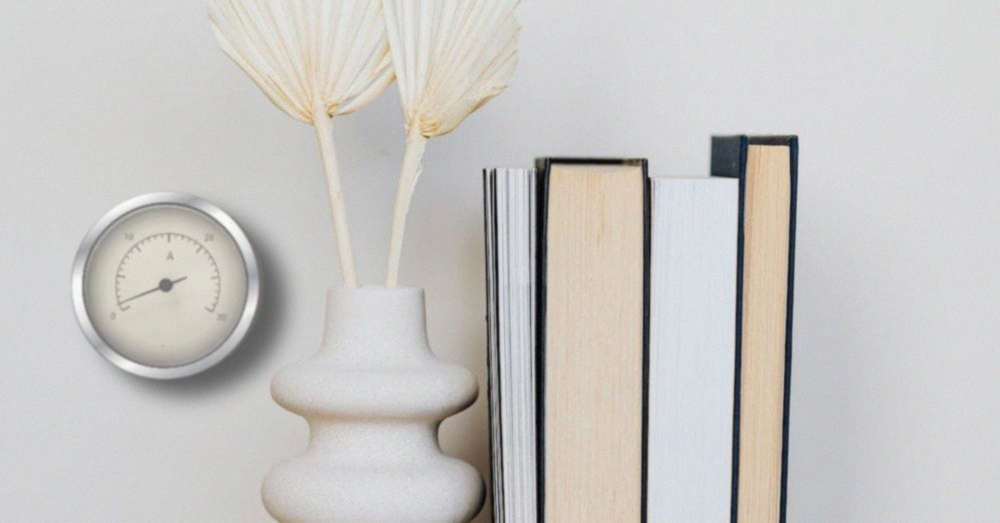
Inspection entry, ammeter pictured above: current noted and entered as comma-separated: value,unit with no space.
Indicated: 1,A
